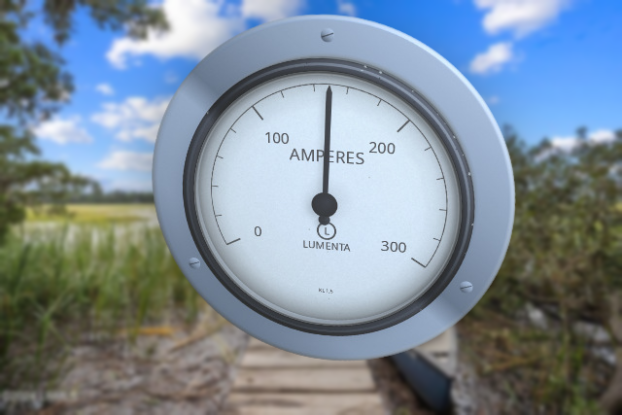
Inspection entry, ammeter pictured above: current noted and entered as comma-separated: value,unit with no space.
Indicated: 150,A
